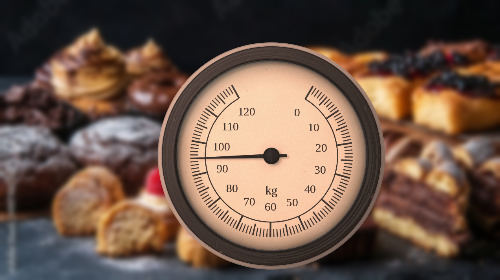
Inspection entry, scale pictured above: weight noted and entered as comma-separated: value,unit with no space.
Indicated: 95,kg
